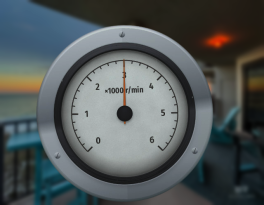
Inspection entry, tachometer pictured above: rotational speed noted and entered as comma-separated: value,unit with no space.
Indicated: 3000,rpm
